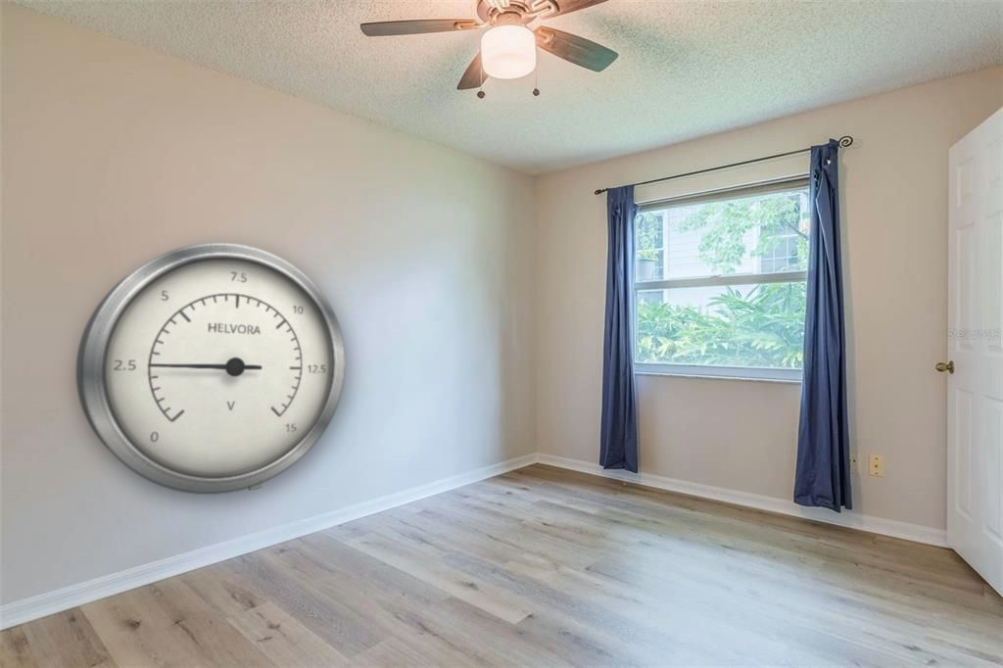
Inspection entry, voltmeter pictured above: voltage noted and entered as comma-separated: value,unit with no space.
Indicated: 2.5,V
